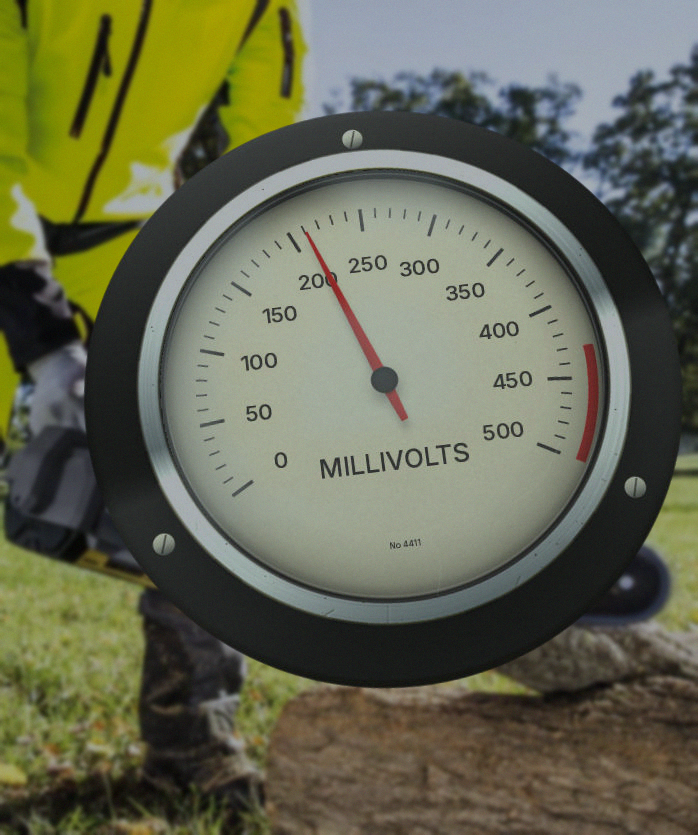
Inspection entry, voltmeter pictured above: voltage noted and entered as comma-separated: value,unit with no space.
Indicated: 210,mV
